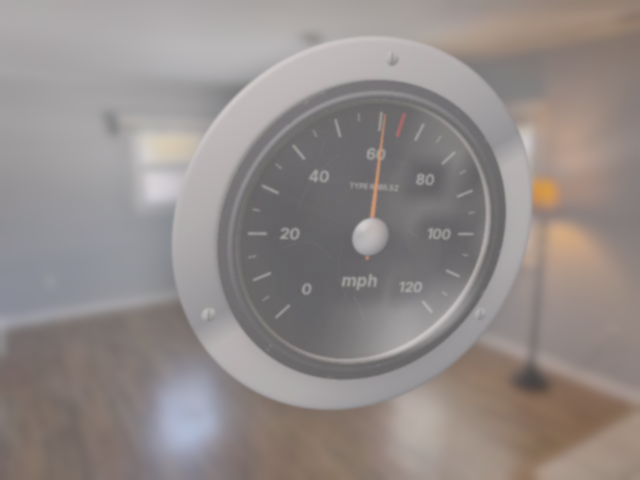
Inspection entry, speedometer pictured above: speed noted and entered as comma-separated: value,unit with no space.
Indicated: 60,mph
